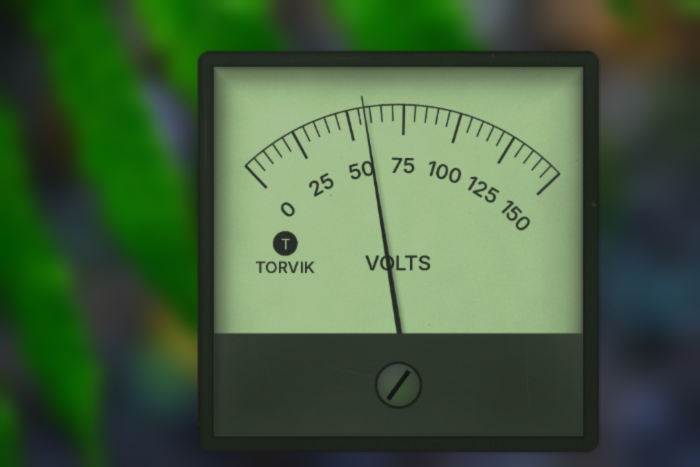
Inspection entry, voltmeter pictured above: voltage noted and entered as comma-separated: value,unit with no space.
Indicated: 57.5,V
